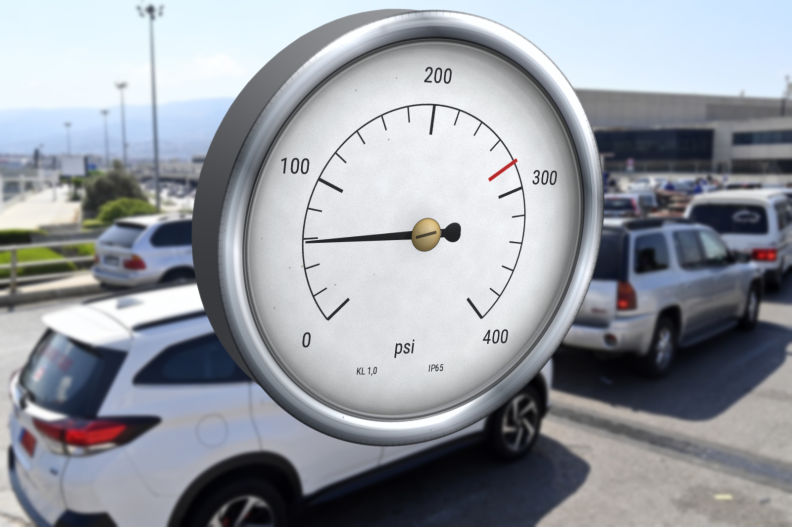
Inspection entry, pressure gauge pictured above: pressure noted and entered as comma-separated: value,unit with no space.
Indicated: 60,psi
